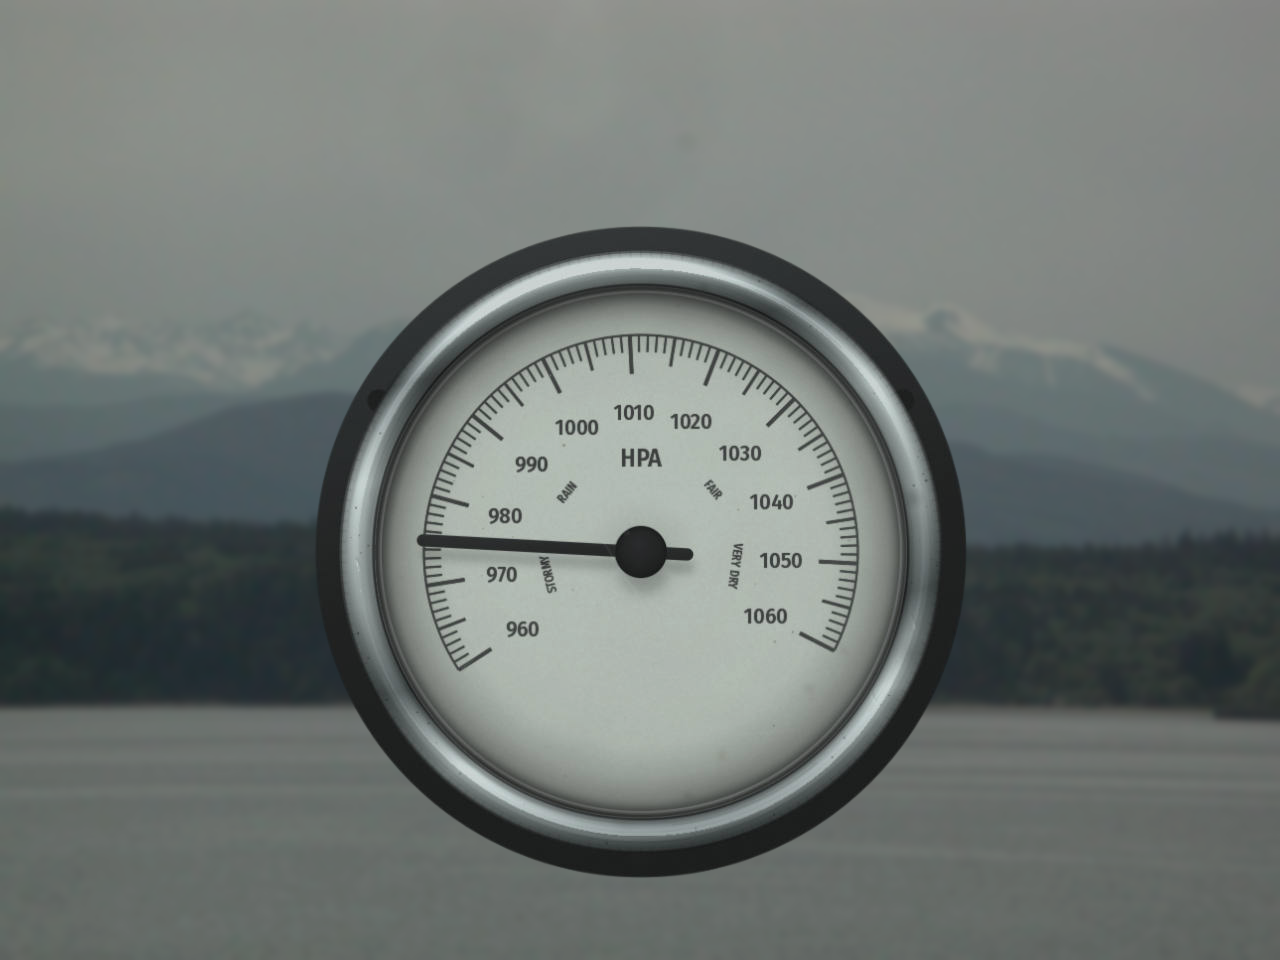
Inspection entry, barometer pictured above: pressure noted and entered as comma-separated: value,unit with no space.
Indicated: 975,hPa
